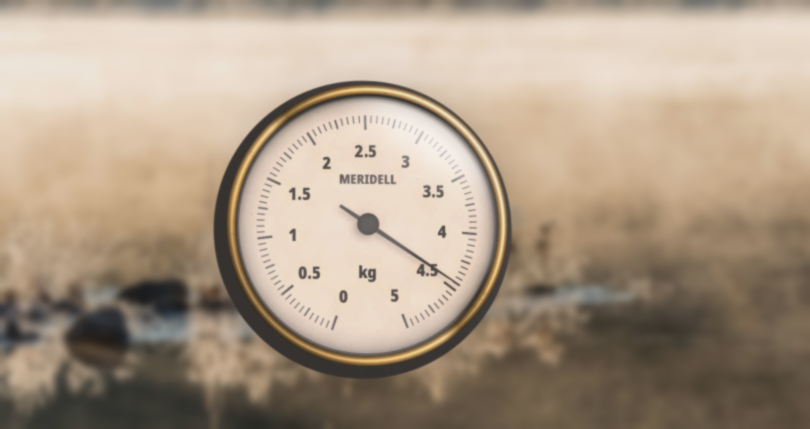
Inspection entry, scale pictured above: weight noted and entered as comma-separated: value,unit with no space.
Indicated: 4.45,kg
